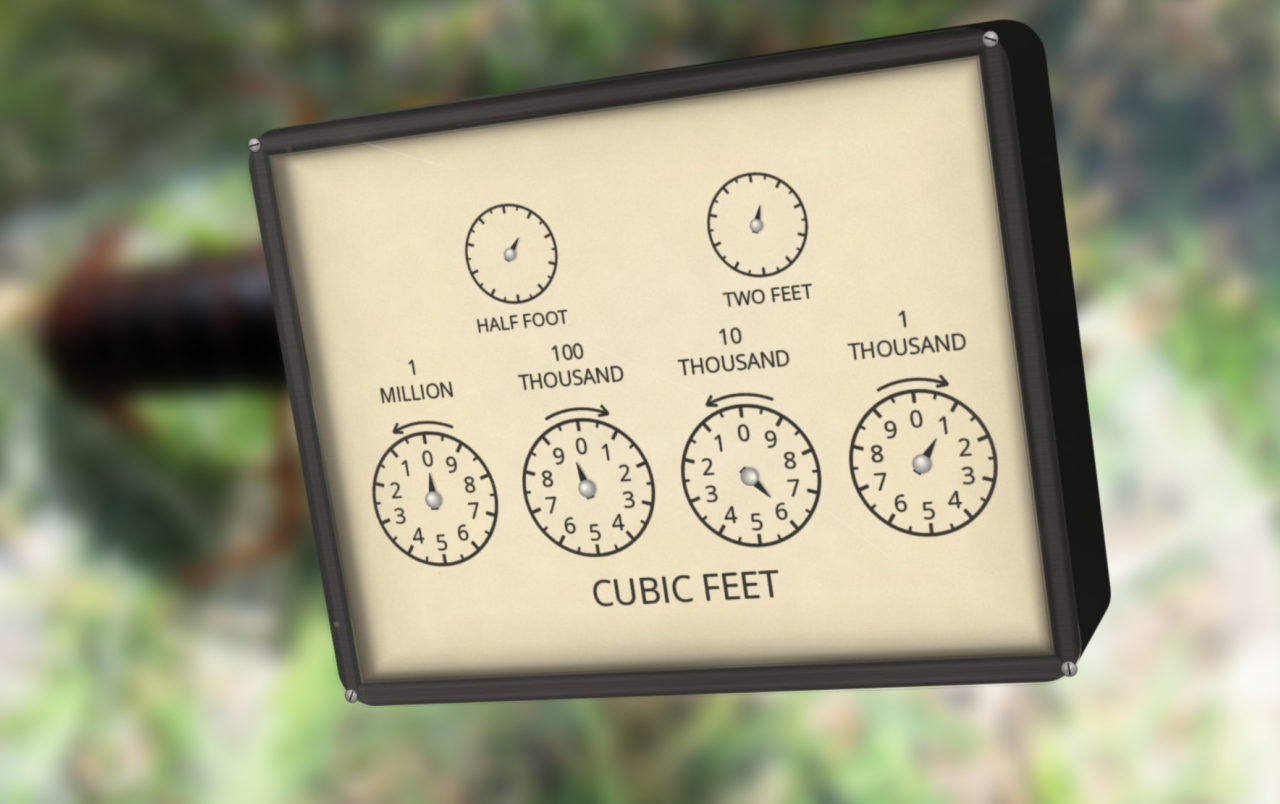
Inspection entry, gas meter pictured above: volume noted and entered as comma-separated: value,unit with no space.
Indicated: 996100,ft³
